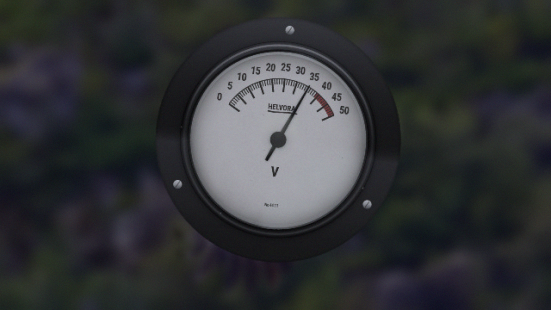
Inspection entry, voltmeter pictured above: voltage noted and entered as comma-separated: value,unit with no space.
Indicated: 35,V
